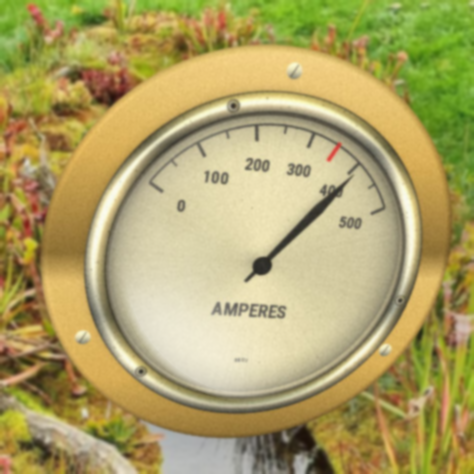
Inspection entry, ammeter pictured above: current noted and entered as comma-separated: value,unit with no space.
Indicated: 400,A
